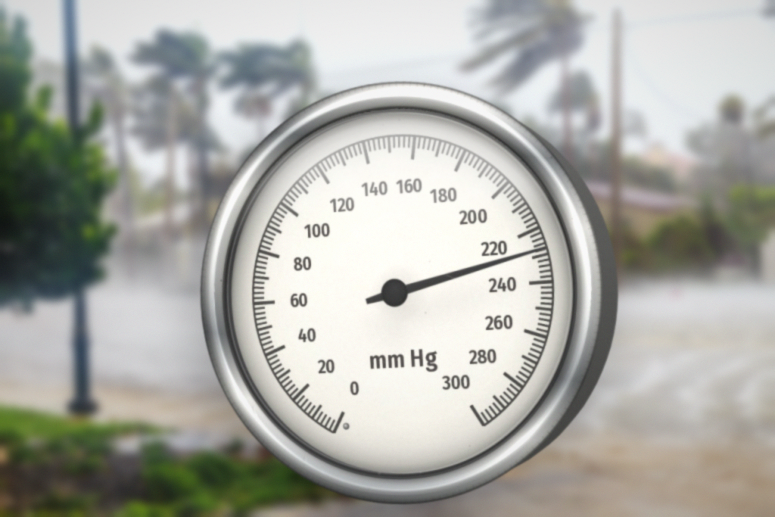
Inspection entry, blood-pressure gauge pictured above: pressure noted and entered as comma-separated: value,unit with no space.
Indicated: 228,mmHg
